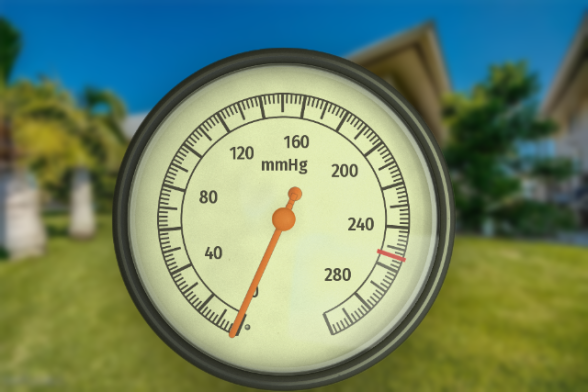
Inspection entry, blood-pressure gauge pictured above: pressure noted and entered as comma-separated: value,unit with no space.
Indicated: 2,mmHg
